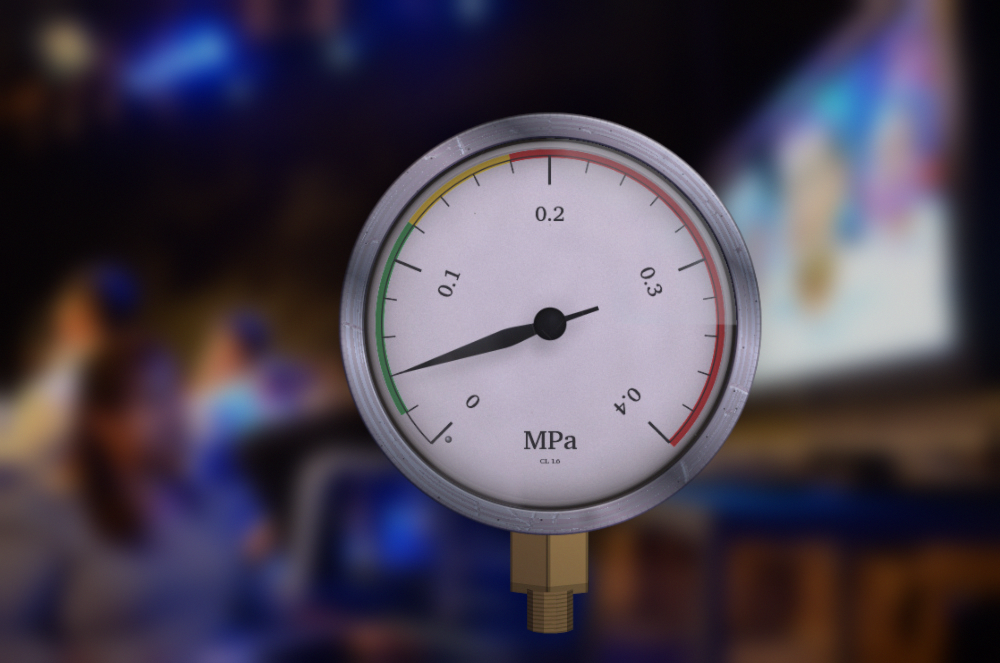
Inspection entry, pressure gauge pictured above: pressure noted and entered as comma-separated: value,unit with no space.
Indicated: 0.04,MPa
